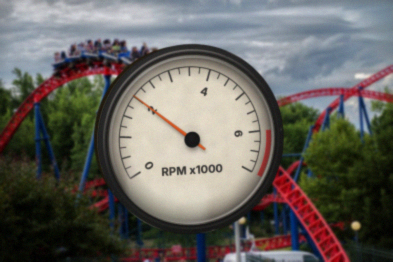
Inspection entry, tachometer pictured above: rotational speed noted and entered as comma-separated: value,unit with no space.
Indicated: 2000,rpm
